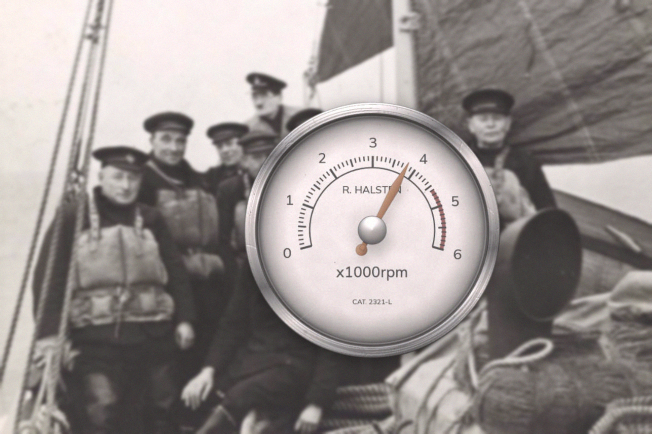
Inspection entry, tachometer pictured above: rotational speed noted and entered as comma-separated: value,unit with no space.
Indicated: 3800,rpm
